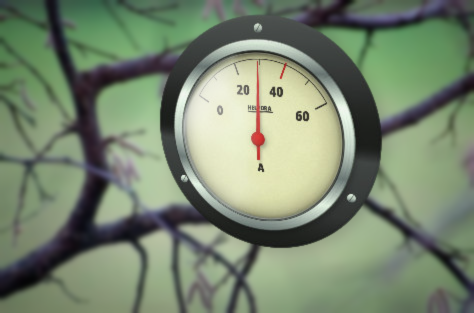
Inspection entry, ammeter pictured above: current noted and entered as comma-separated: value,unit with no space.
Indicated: 30,A
